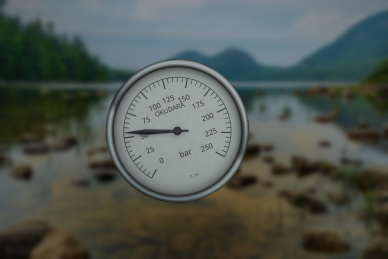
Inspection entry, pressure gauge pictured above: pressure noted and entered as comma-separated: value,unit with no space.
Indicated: 55,bar
